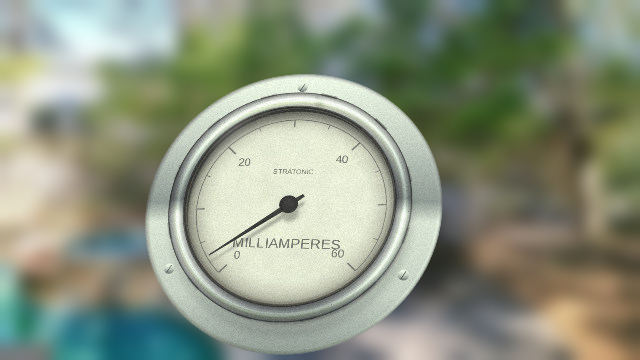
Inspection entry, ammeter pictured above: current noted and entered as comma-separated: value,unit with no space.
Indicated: 2.5,mA
